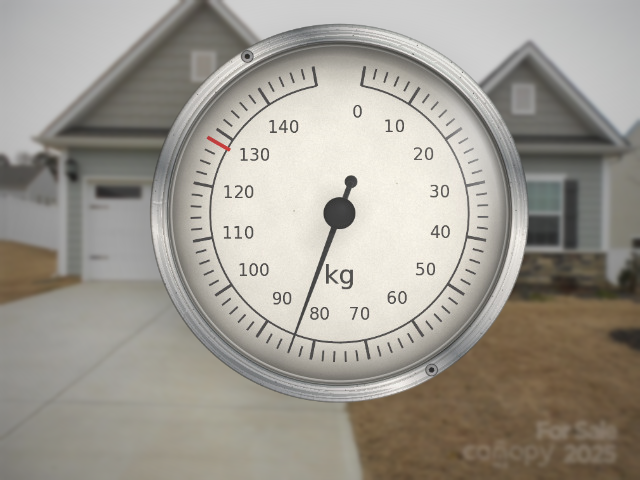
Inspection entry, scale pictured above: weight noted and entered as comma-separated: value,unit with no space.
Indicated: 84,kg
